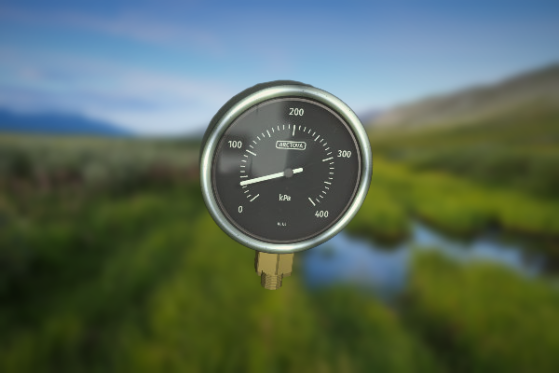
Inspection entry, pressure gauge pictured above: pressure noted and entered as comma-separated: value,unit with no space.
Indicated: 40,kPa
